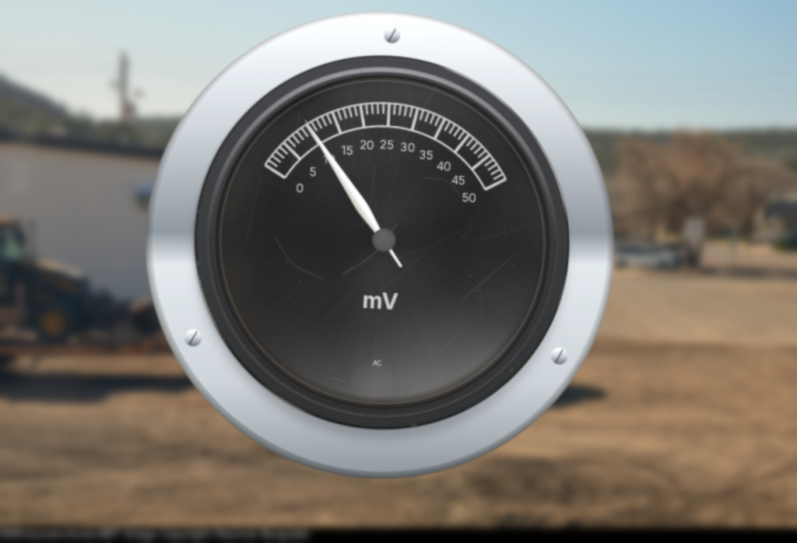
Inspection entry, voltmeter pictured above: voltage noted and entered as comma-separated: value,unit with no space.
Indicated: 10,mV
